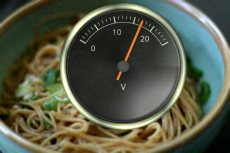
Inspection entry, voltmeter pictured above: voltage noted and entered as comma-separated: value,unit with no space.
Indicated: 17,V
